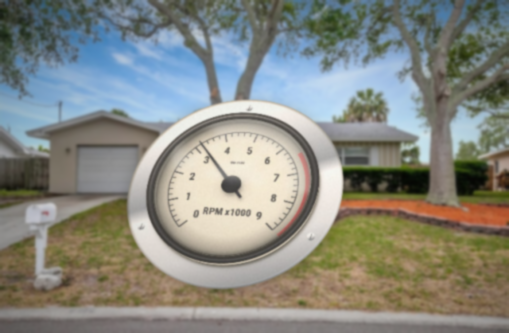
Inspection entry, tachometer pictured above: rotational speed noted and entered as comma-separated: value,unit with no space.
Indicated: 3200,rpm
